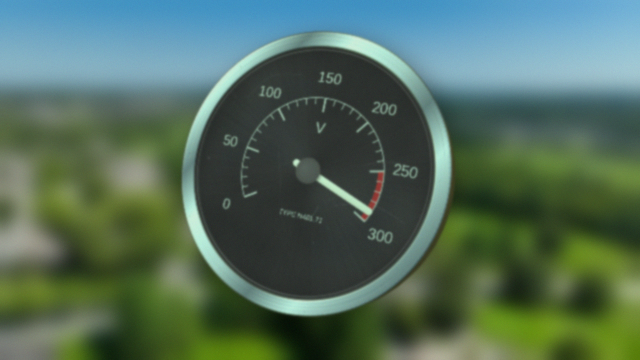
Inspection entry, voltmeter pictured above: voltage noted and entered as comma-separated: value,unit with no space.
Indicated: 290,V
